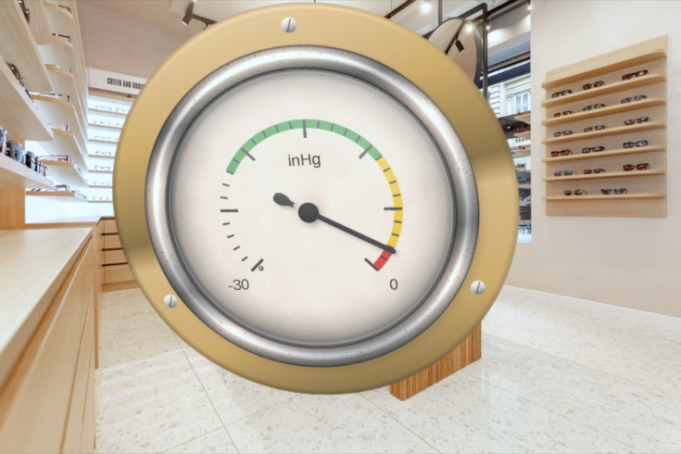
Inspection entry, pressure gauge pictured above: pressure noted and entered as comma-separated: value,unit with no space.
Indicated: -2,inHg
